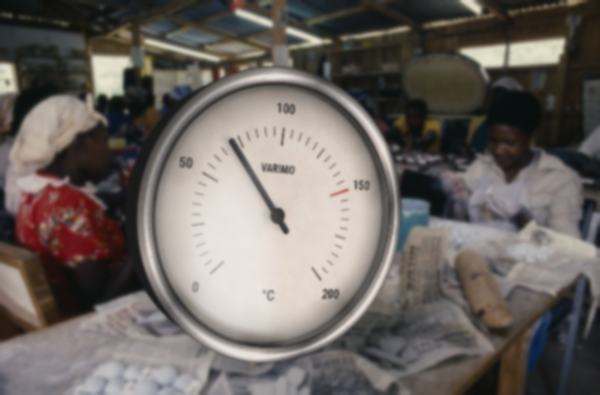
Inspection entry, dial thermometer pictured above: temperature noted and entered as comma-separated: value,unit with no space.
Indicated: 70,°C
